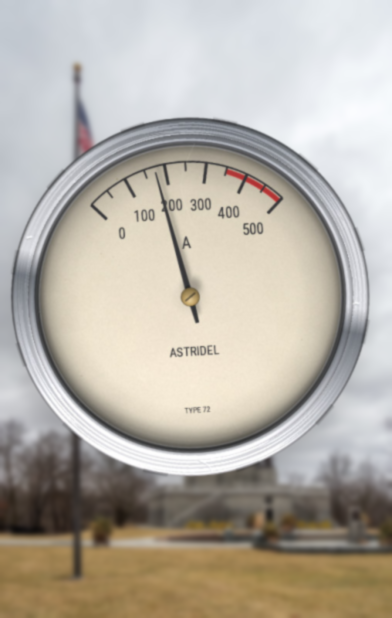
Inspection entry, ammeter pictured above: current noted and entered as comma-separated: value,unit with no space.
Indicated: 175,A
